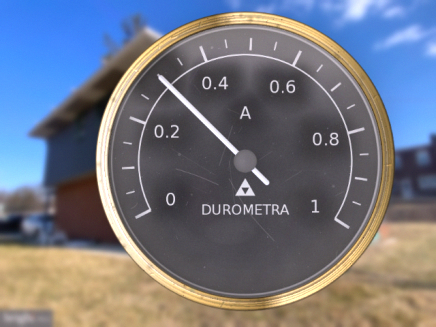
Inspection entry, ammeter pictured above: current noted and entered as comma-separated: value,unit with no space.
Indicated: 0.3,A
